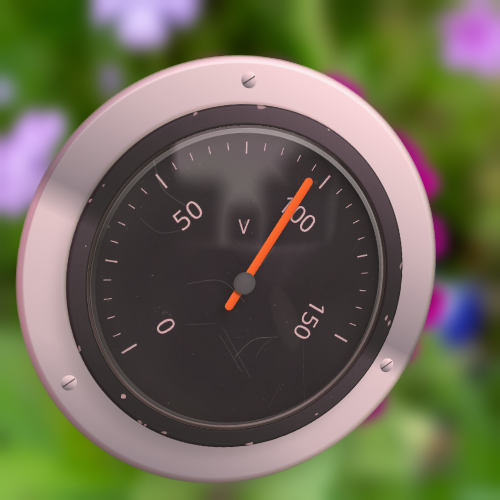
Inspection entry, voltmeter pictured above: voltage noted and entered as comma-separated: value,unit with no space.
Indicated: 95,V
